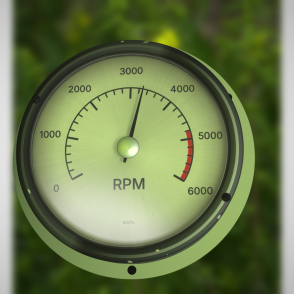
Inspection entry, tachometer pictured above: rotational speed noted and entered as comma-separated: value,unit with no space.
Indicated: 3300,rpm
